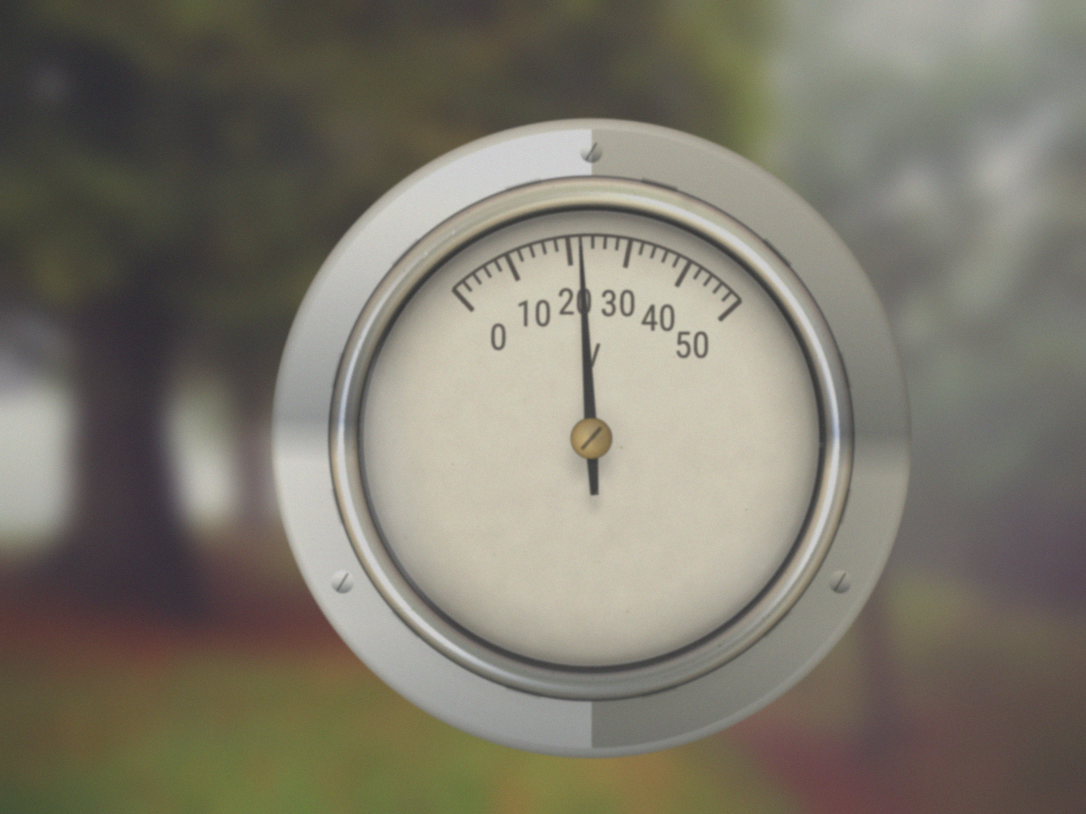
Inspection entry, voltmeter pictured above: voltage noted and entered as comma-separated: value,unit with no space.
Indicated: 22,V
